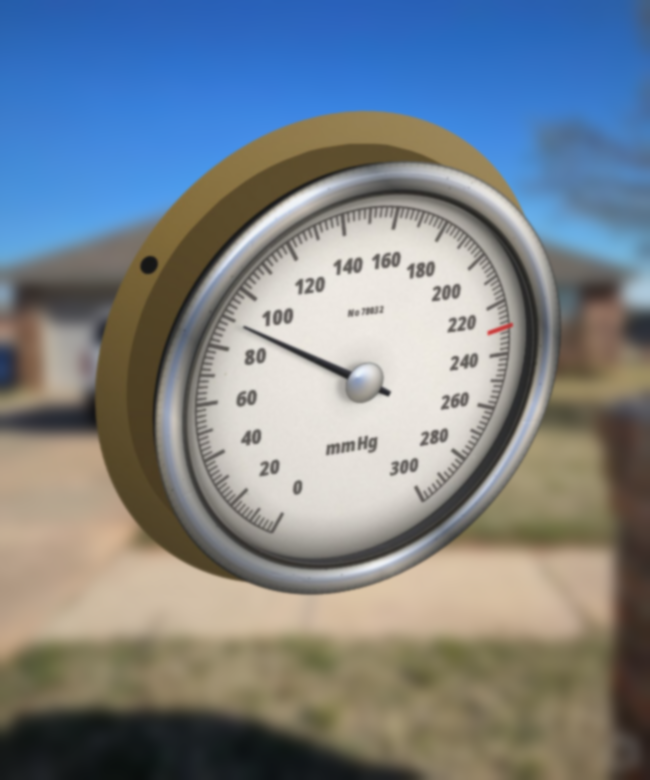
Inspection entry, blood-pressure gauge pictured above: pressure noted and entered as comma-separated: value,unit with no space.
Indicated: 90,mmHg
